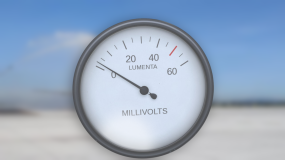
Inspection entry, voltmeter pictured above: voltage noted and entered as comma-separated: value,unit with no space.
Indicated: 2.5,mV
